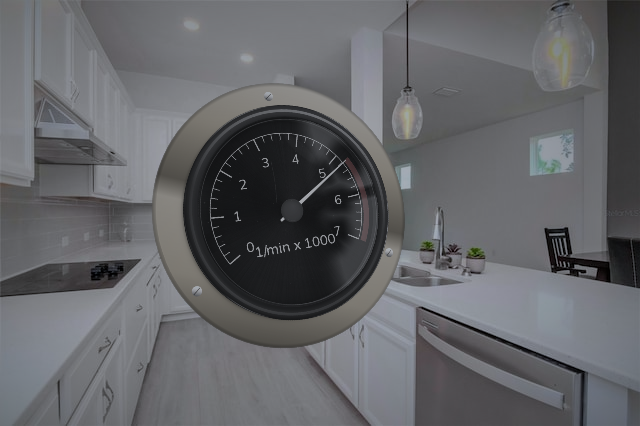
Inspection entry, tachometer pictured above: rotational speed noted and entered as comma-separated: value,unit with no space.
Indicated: 5200,rpm
